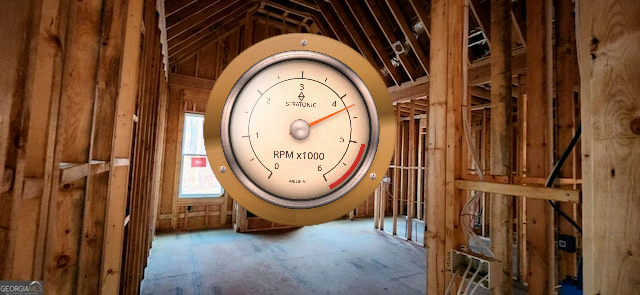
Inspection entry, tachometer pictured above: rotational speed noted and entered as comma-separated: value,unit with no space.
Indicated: 4250,rpm
